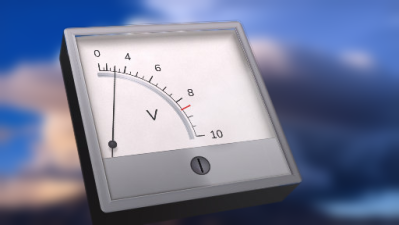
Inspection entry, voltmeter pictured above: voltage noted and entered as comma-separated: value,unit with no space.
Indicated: 3,V
